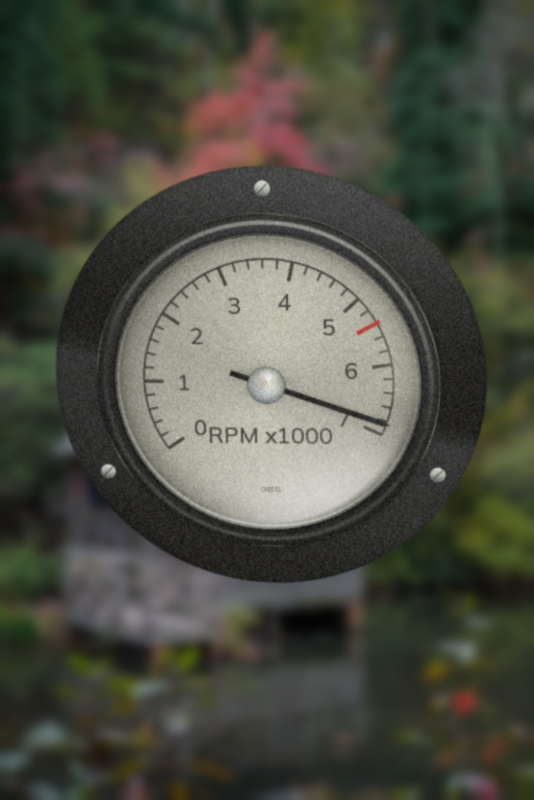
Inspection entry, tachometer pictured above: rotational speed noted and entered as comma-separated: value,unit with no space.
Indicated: 6800,rpm
